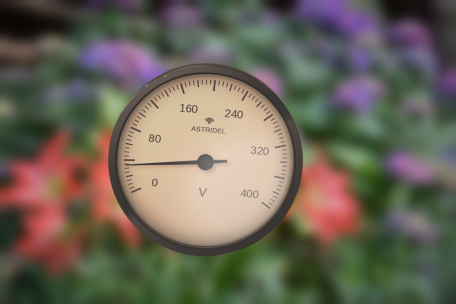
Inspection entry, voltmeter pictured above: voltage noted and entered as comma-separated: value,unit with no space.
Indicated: 35,V
